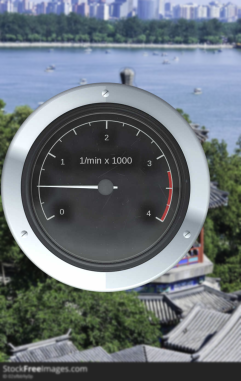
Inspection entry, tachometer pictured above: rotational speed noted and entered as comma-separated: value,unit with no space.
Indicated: 500,rpm
